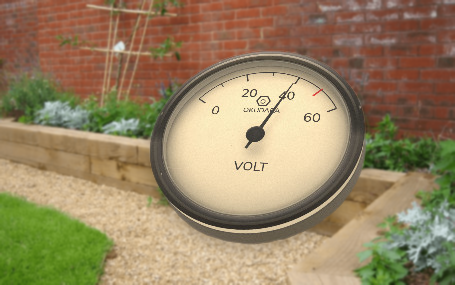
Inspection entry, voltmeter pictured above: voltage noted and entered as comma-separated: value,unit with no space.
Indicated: 40,V
